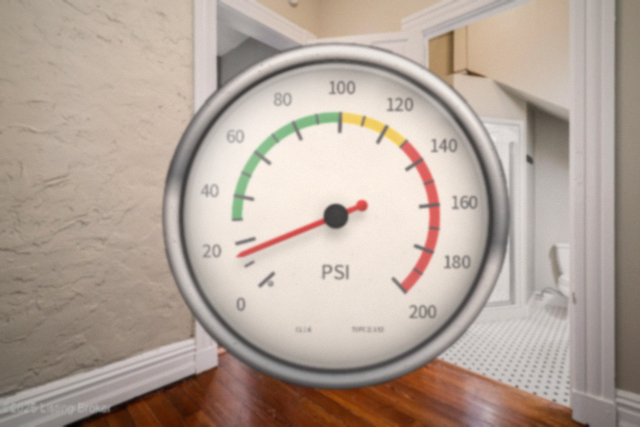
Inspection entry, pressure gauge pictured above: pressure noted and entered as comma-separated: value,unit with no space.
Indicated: 15,psi
